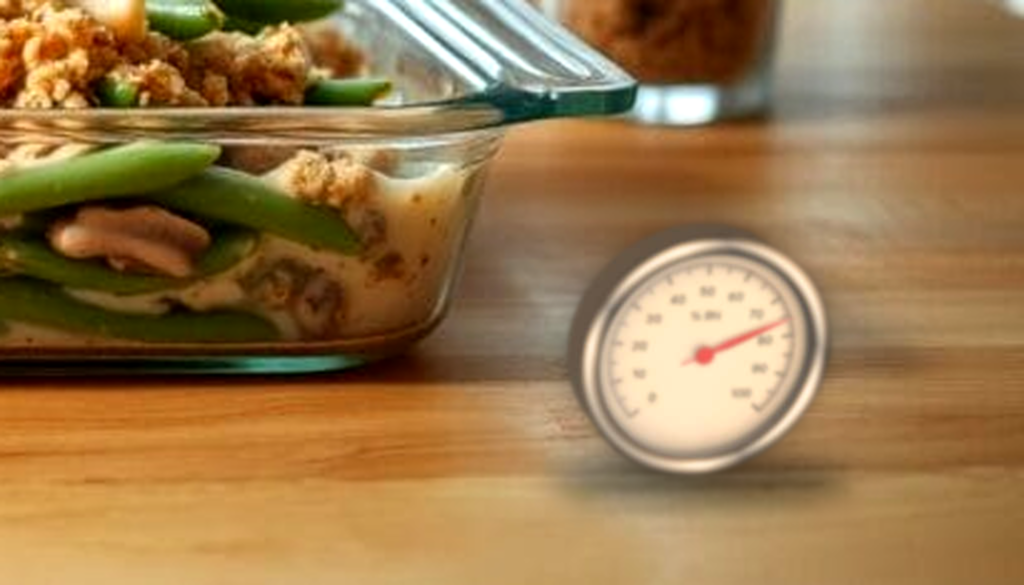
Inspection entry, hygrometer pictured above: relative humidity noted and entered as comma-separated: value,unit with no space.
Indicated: 75,%
